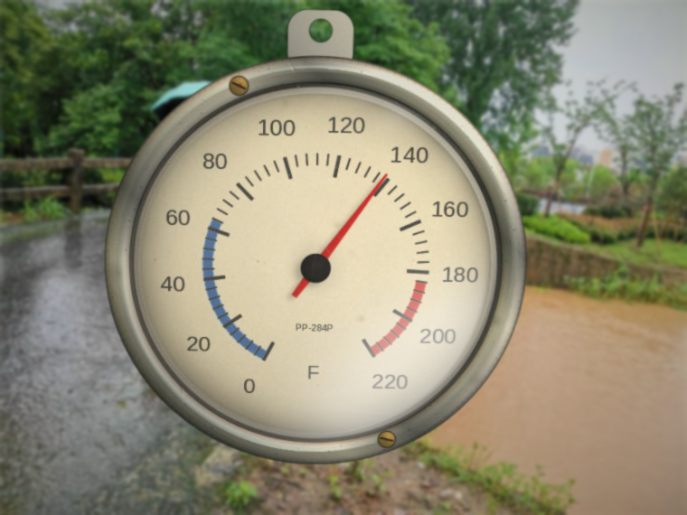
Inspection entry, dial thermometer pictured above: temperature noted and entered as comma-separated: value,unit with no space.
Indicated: 138,°F
